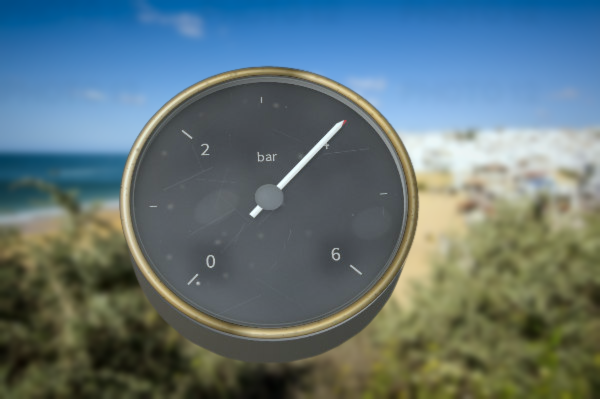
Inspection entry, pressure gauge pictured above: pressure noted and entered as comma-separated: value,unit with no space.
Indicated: 4,bar
